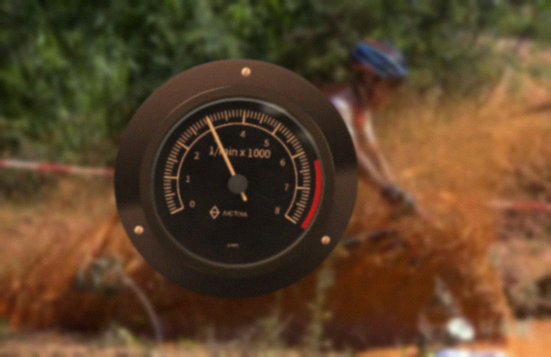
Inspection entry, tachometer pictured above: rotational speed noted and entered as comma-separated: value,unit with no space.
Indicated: 3000,rpm
